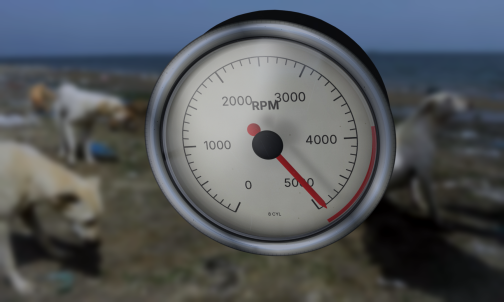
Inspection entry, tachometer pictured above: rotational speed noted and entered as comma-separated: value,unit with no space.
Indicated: 4900,rpm
